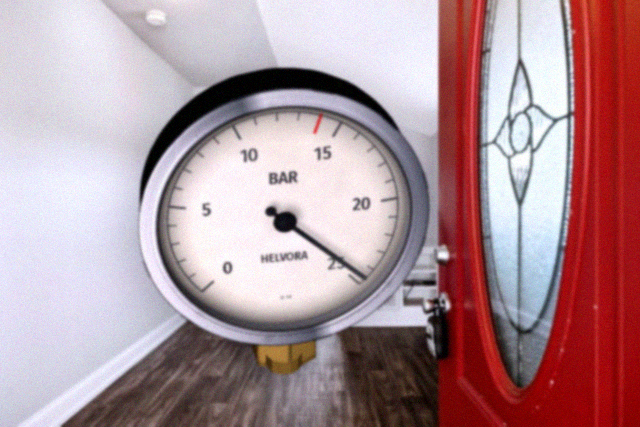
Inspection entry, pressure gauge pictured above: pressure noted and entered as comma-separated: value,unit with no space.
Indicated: 24.5,bar
